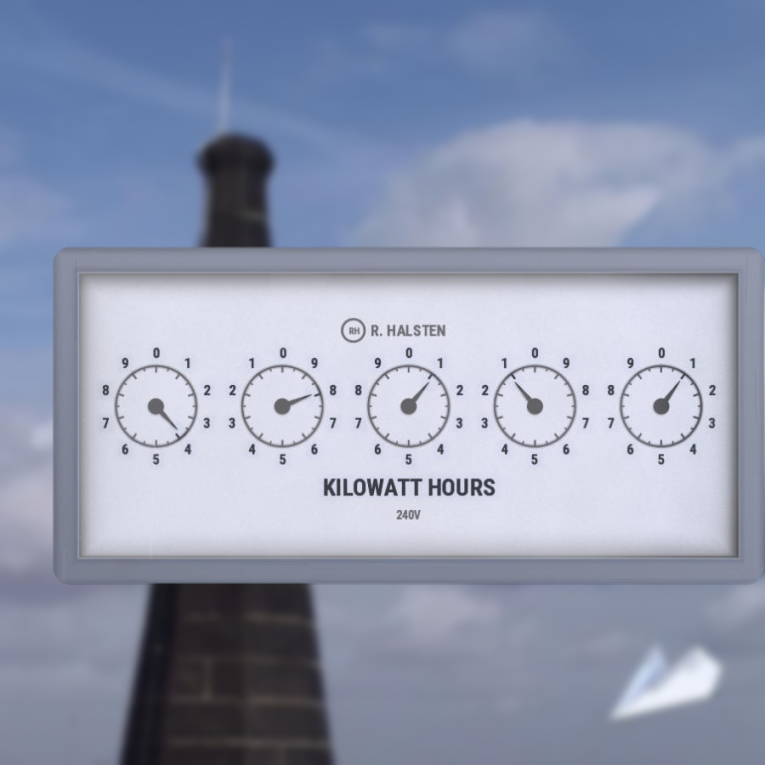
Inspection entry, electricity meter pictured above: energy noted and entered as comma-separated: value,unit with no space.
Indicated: 38111,kWh
